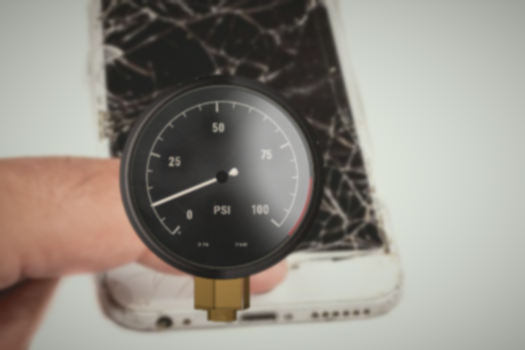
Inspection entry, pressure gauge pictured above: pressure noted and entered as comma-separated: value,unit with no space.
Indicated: 10,psi
